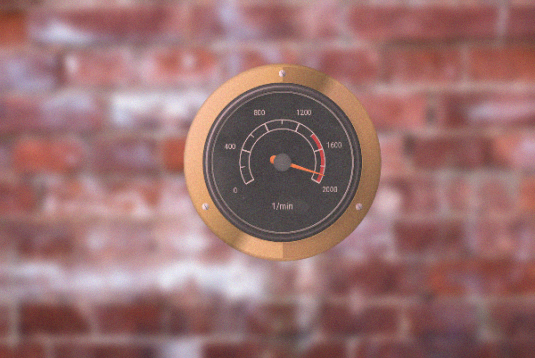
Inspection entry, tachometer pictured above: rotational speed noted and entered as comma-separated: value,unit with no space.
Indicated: 1900,rpm
